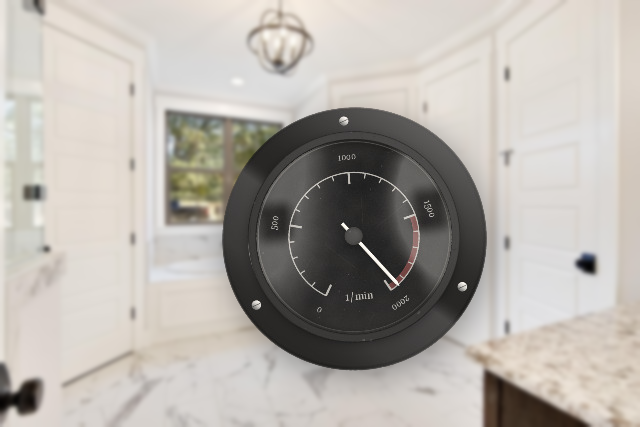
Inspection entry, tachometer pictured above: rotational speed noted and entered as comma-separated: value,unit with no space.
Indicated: 1950,rpm
